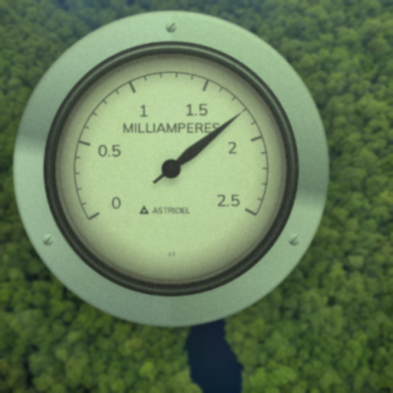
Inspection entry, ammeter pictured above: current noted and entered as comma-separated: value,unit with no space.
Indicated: 1.8,mA
